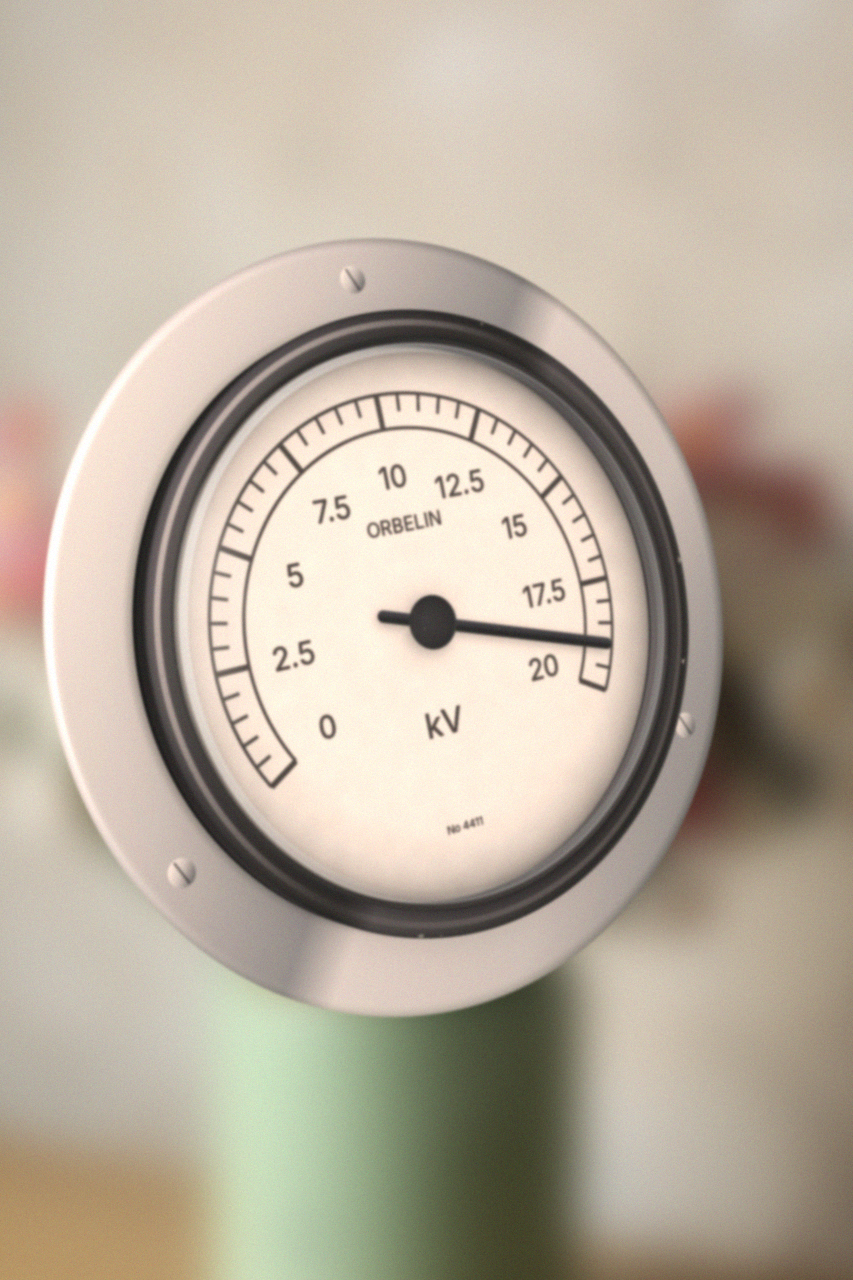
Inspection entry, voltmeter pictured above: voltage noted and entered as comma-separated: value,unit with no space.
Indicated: 19,kV
